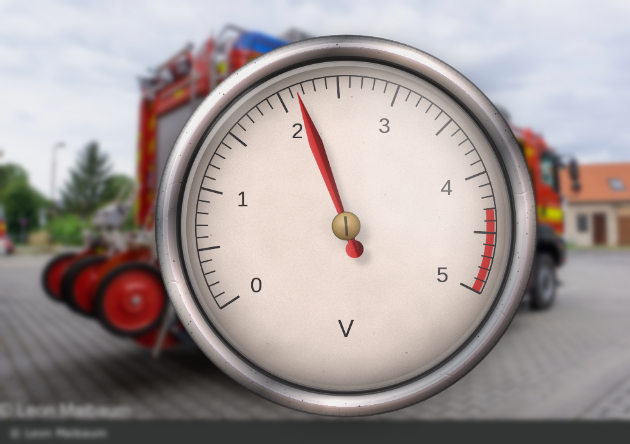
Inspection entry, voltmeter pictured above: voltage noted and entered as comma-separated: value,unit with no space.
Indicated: 2.15,V
